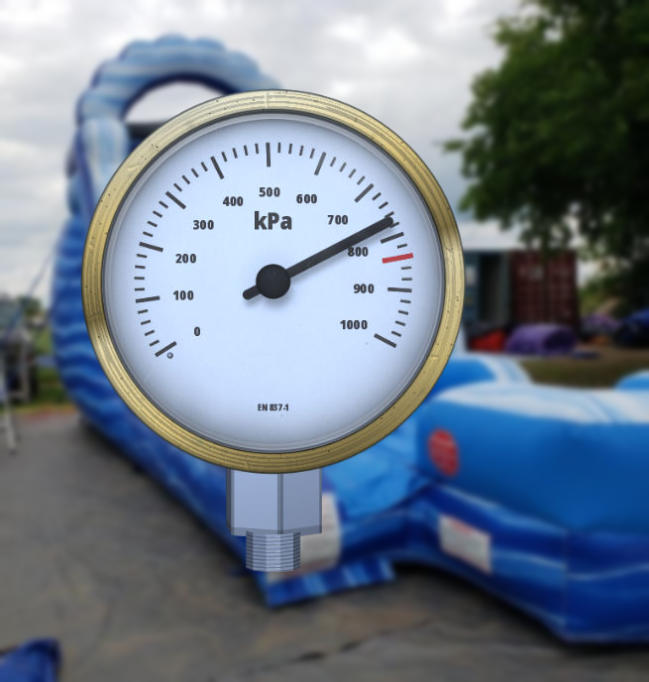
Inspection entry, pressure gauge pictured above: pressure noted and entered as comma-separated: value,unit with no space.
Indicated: 770,kPa
